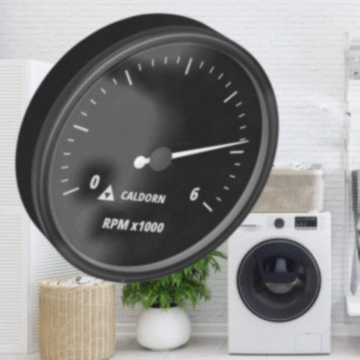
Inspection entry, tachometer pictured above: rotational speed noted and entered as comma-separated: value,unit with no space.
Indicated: 4800,rpm
